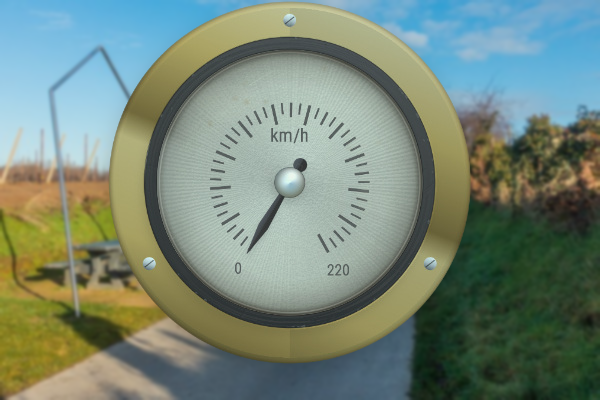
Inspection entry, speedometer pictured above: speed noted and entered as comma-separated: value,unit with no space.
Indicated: 0,km/h
